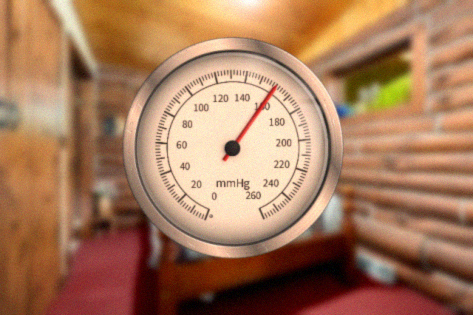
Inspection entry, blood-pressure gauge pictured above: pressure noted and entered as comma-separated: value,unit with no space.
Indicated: 160,mmHg
